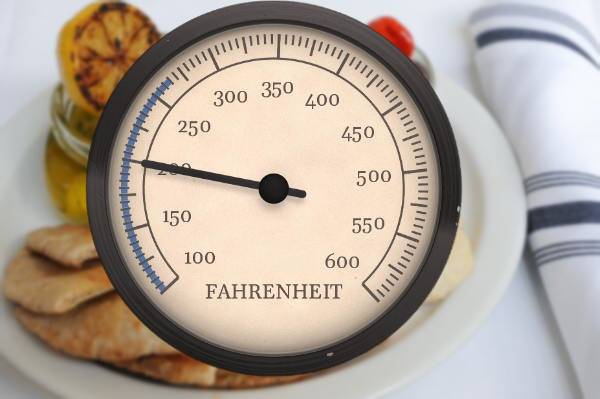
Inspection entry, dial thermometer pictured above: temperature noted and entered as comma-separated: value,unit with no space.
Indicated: 200,°F
